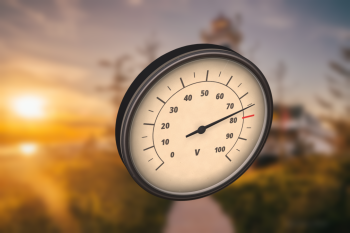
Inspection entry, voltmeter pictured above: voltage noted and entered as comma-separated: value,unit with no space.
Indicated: 75,V
